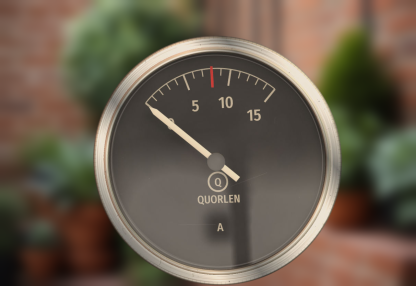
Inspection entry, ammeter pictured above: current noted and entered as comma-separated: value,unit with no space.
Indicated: 0,A
